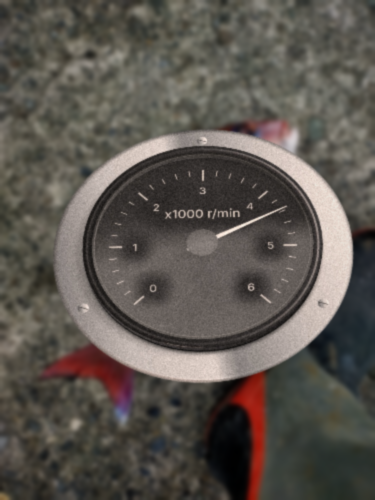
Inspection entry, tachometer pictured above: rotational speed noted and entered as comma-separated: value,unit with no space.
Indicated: 4400,rpm
